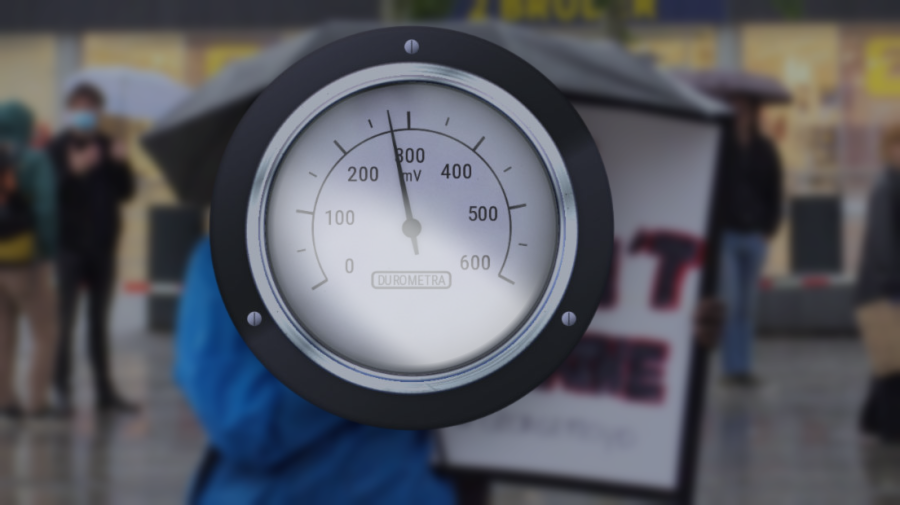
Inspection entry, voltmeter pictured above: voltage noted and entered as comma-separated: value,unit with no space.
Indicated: 275,mV
